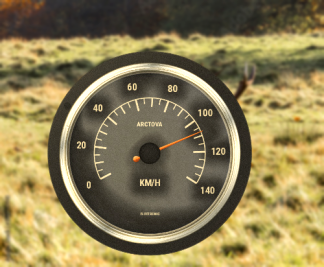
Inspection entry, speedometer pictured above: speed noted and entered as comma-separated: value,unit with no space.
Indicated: 107.5,km/h
